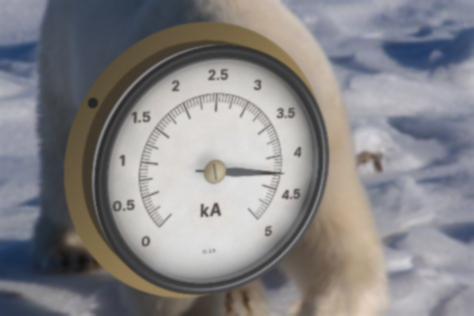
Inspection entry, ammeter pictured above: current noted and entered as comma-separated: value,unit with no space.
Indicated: 4.25,kA
